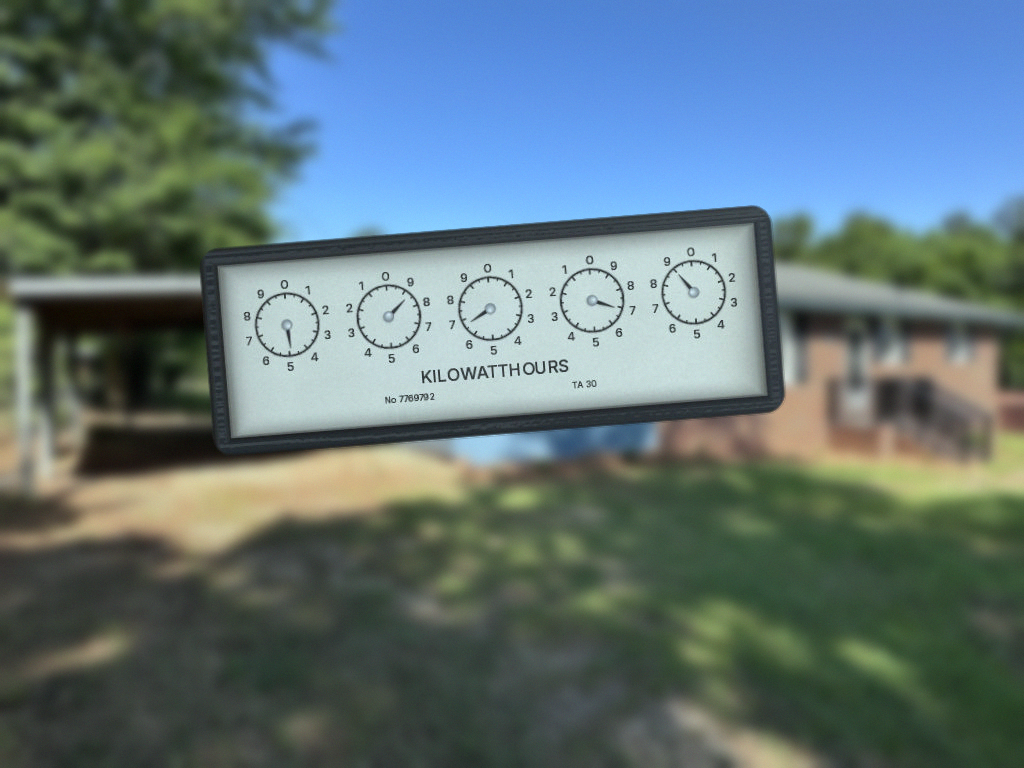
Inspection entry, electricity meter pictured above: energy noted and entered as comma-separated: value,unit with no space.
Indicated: 48669,kWh
